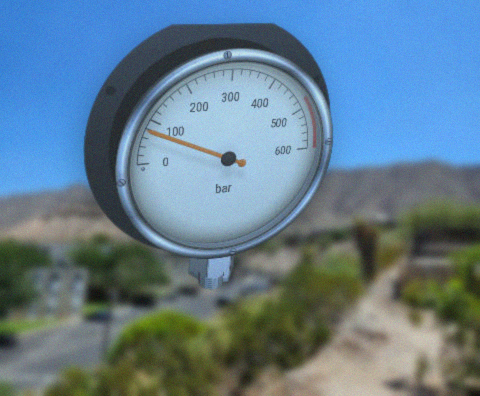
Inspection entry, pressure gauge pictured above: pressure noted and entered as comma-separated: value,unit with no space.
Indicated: 80,bar
